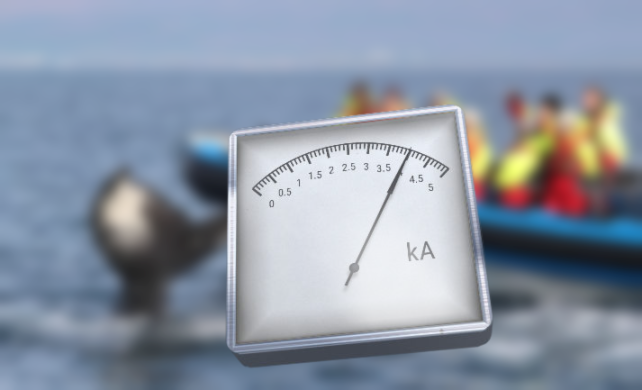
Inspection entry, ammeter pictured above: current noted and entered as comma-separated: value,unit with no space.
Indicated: 4,kA
